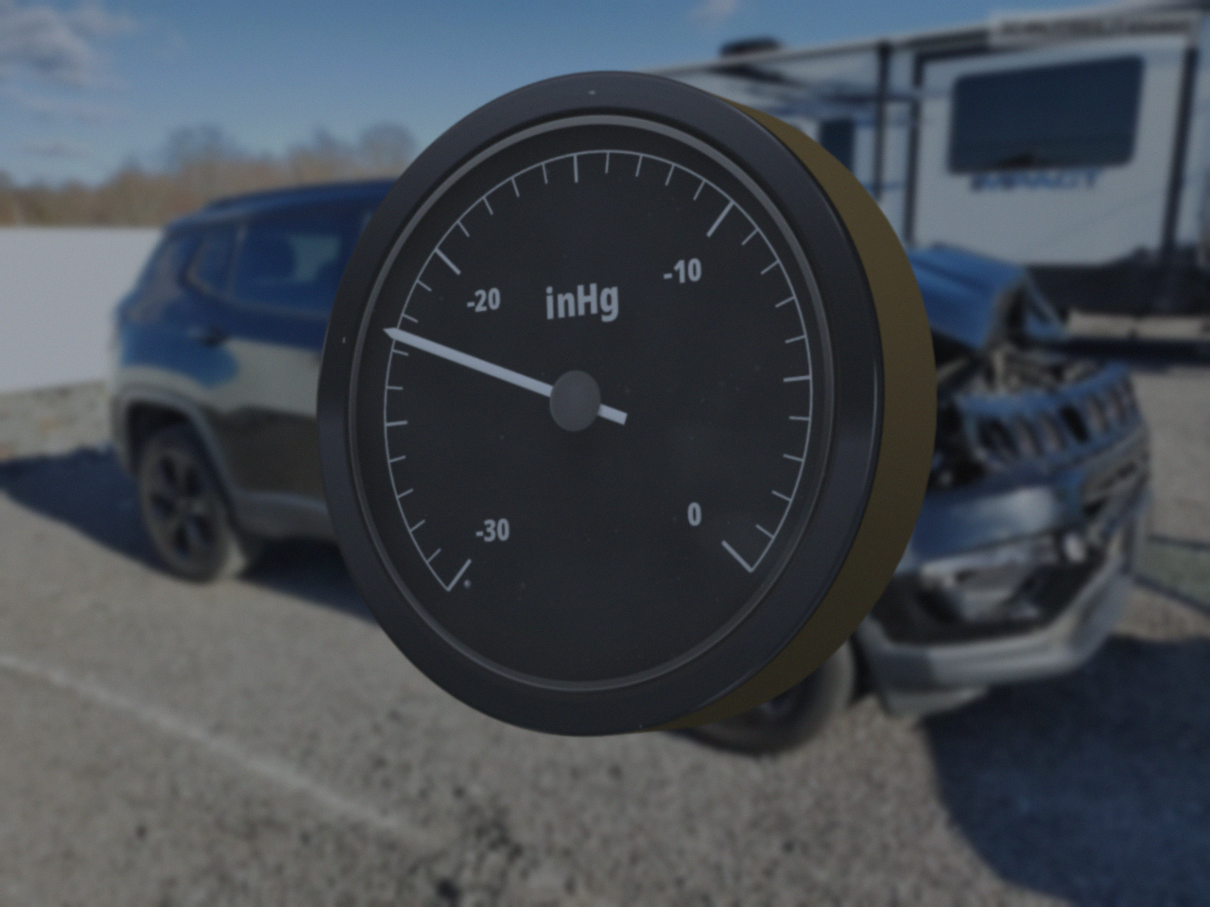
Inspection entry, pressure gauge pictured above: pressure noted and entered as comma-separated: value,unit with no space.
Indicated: -22.5,inHg
